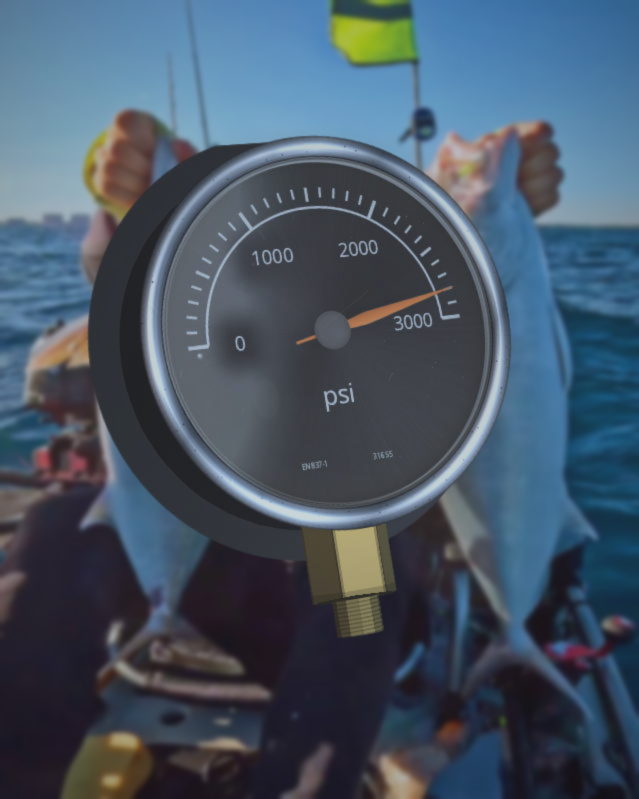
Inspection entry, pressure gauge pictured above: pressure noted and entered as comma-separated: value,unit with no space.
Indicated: 2800,psi
